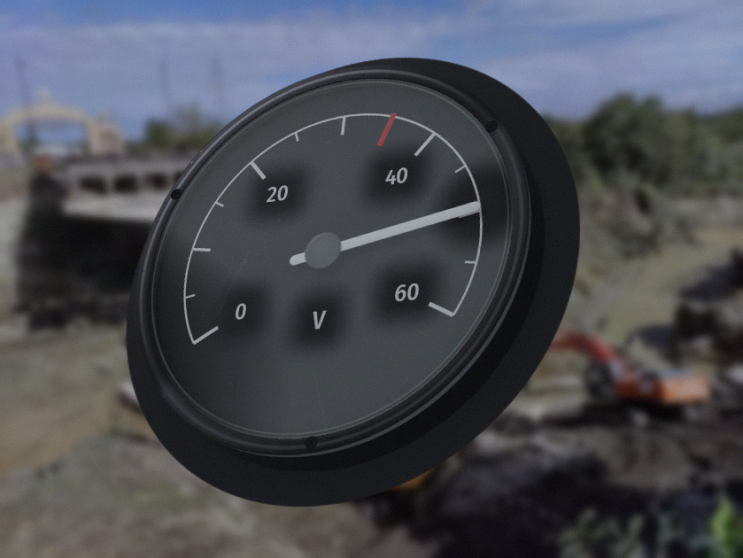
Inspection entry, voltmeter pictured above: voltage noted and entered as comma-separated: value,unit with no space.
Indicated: 50,V
